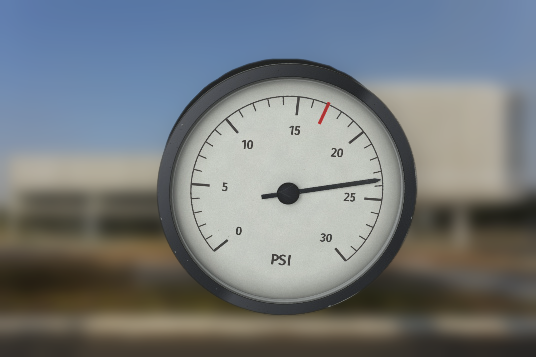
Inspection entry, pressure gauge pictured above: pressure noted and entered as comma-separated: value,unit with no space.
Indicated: 23.5,psi
